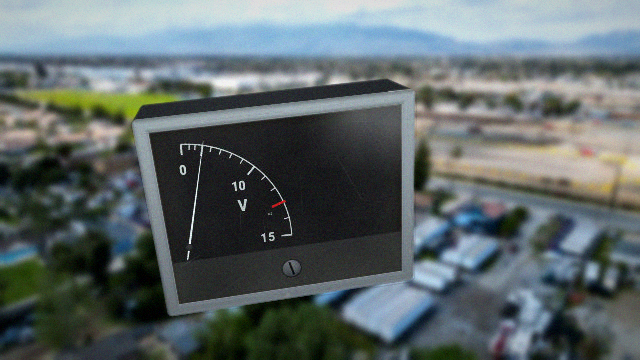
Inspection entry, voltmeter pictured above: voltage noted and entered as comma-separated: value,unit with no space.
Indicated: 5,V
